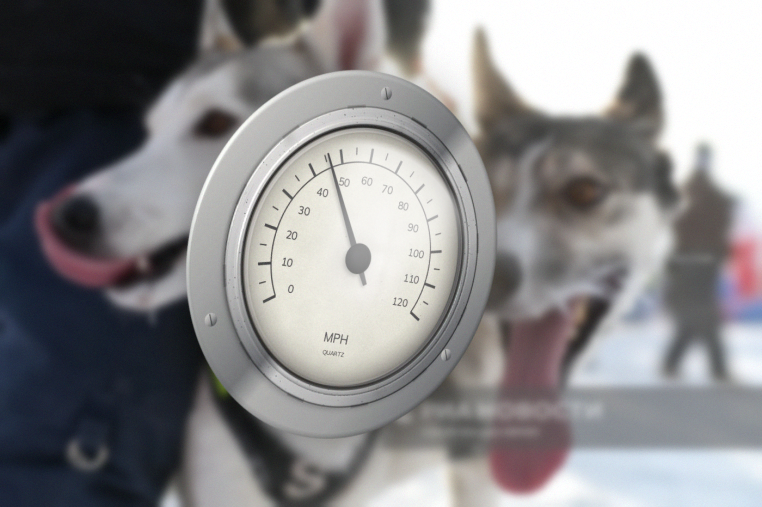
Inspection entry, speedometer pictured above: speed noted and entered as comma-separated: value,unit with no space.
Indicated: 45,mph
